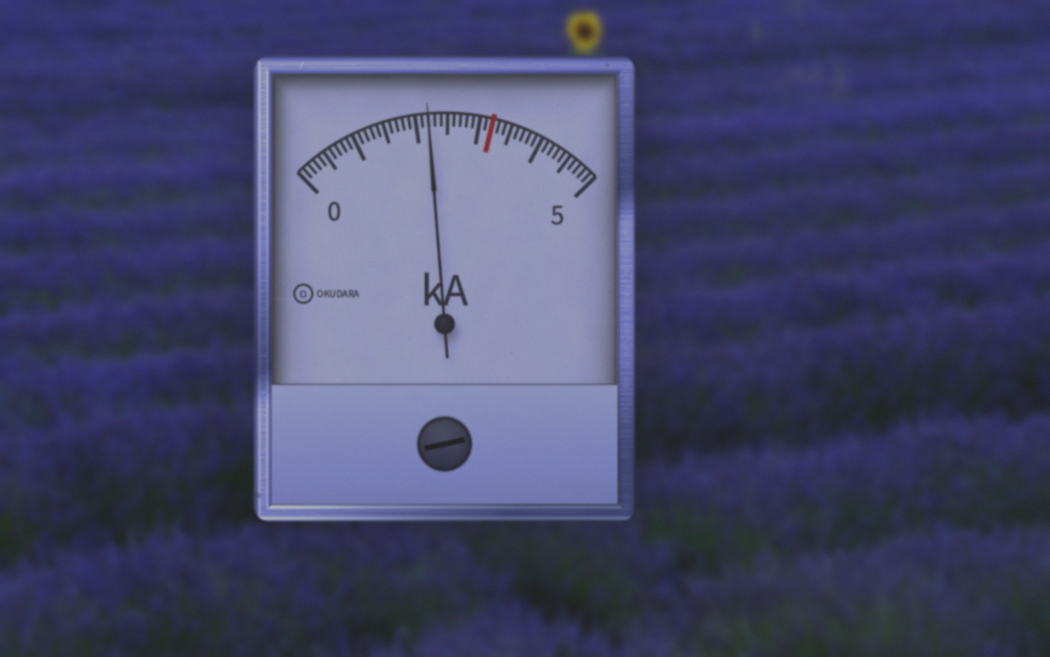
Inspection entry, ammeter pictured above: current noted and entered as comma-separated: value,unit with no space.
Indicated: 2.2,kA
